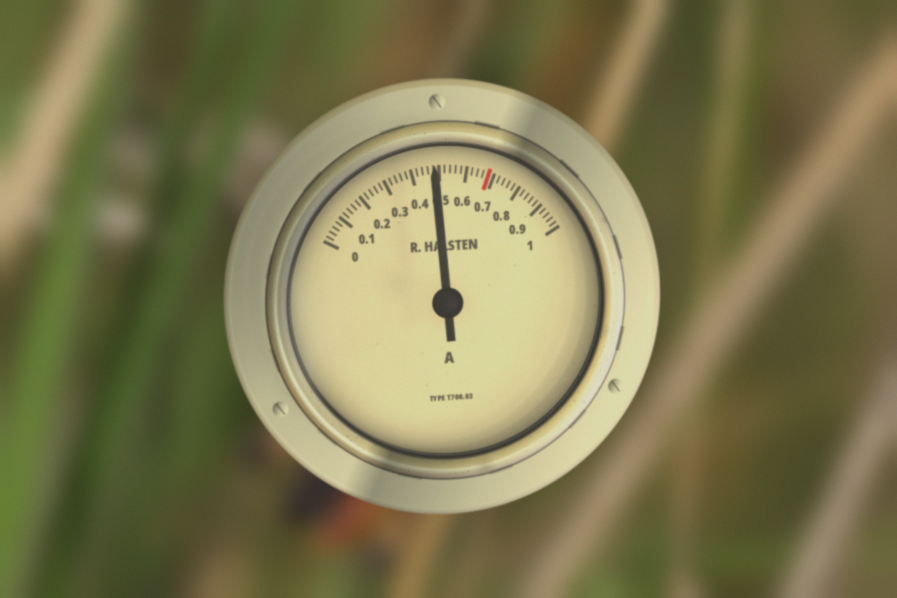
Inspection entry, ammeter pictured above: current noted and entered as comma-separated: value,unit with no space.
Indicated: 0.48,A
